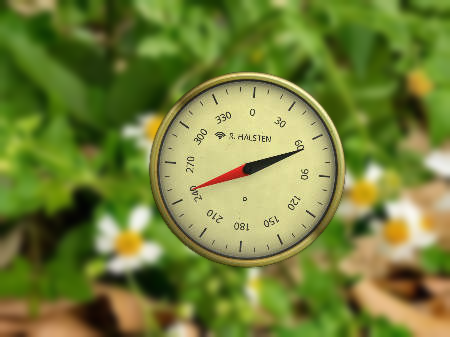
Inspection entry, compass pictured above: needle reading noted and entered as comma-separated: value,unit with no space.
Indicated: 245,°
